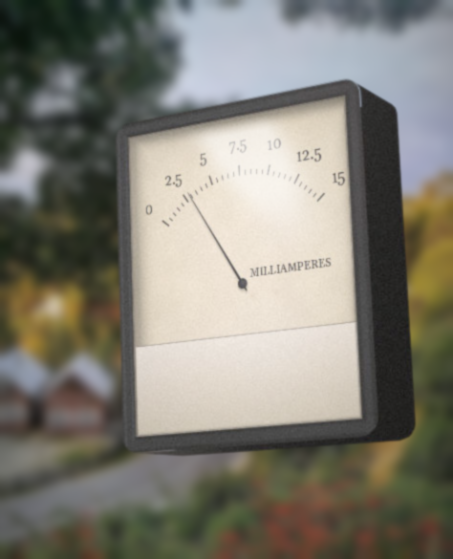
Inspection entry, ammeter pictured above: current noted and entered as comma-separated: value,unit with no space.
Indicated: 3,mA
